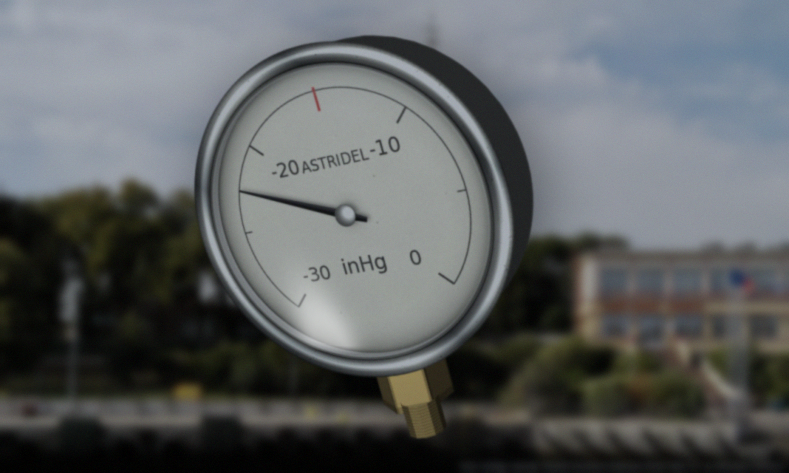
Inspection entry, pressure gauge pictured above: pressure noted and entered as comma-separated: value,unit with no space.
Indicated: -22.5,inHg
